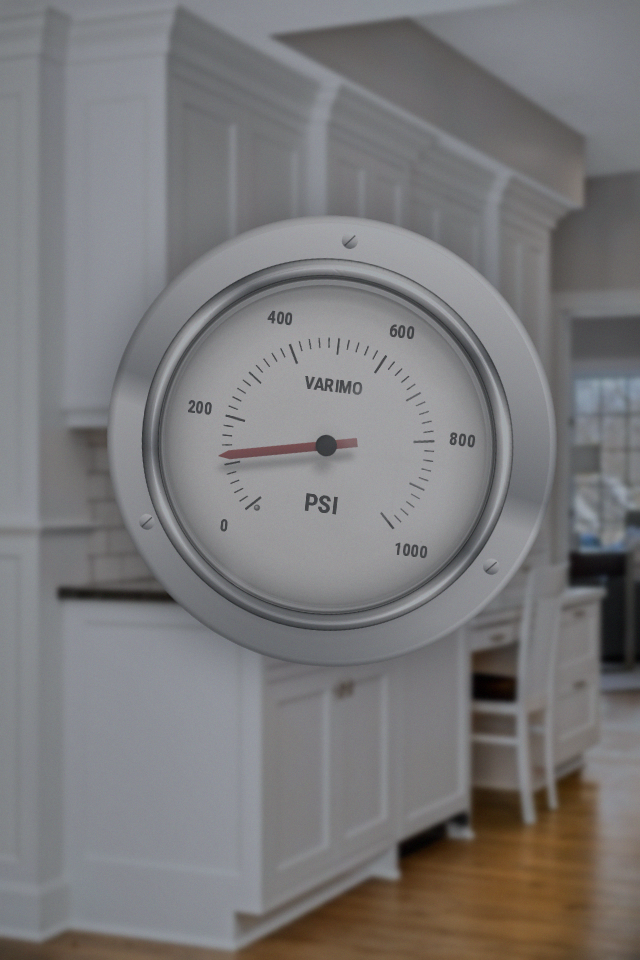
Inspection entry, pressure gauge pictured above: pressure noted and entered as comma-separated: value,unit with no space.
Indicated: 120,psi
